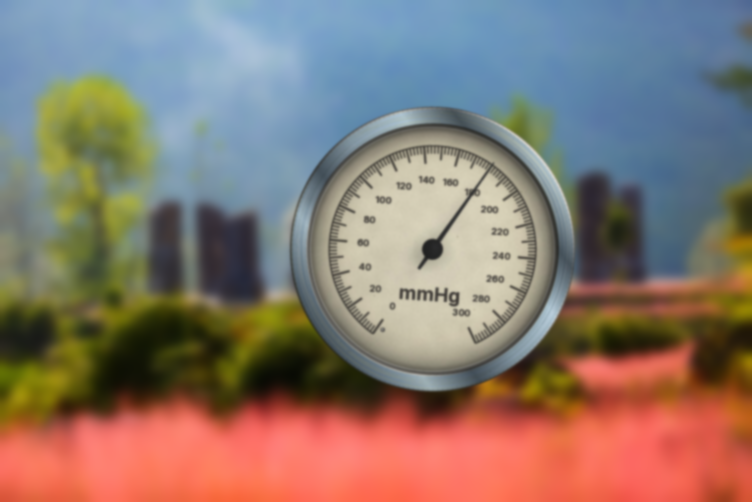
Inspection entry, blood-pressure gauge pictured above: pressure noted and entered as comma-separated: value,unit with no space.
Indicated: 180,mmHg
